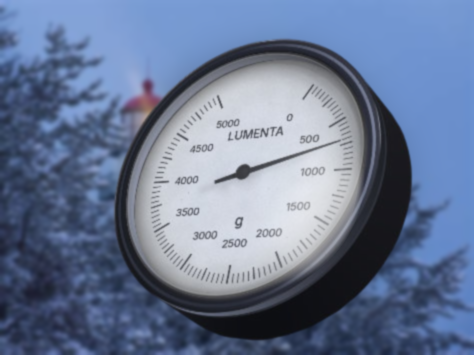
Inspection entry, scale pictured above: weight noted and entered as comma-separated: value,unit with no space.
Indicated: 750,g
